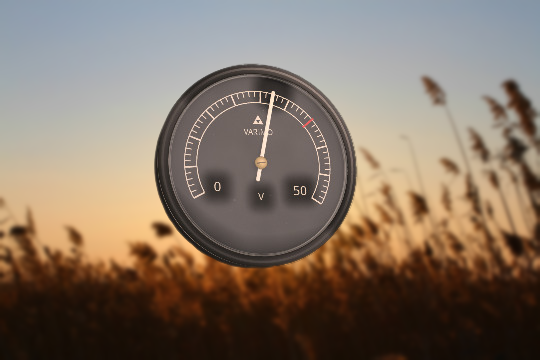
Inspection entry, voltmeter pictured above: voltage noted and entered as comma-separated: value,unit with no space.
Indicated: 27,V
